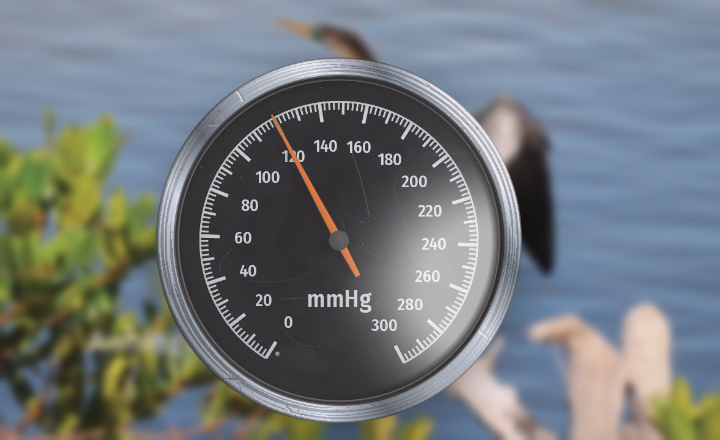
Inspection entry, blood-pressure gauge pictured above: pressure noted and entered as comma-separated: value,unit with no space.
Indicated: 120,mmHg
